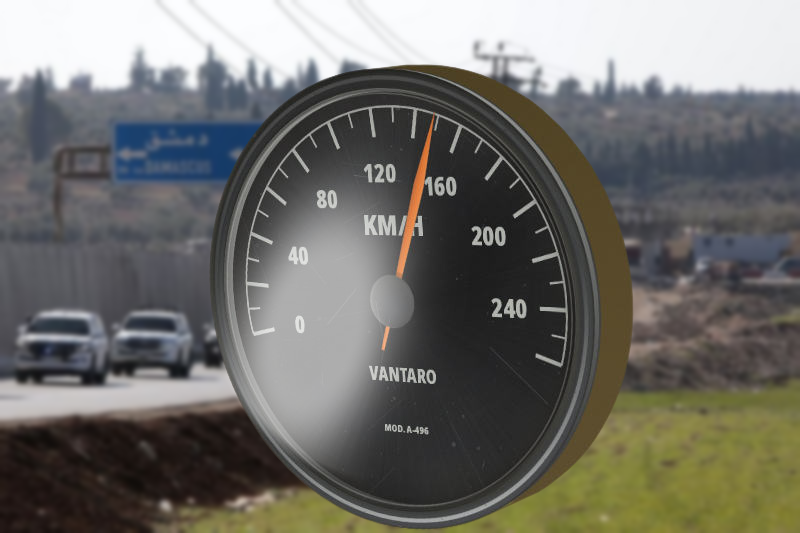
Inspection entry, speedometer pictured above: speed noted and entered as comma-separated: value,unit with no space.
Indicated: 150,km/h
